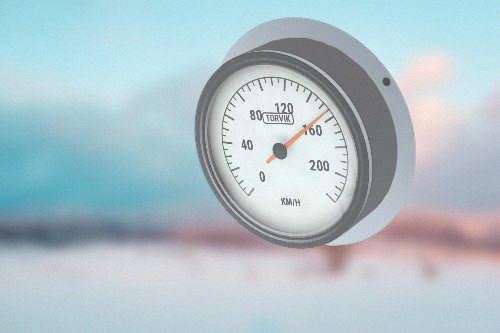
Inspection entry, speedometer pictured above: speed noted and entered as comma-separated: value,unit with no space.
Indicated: 155,km/h
